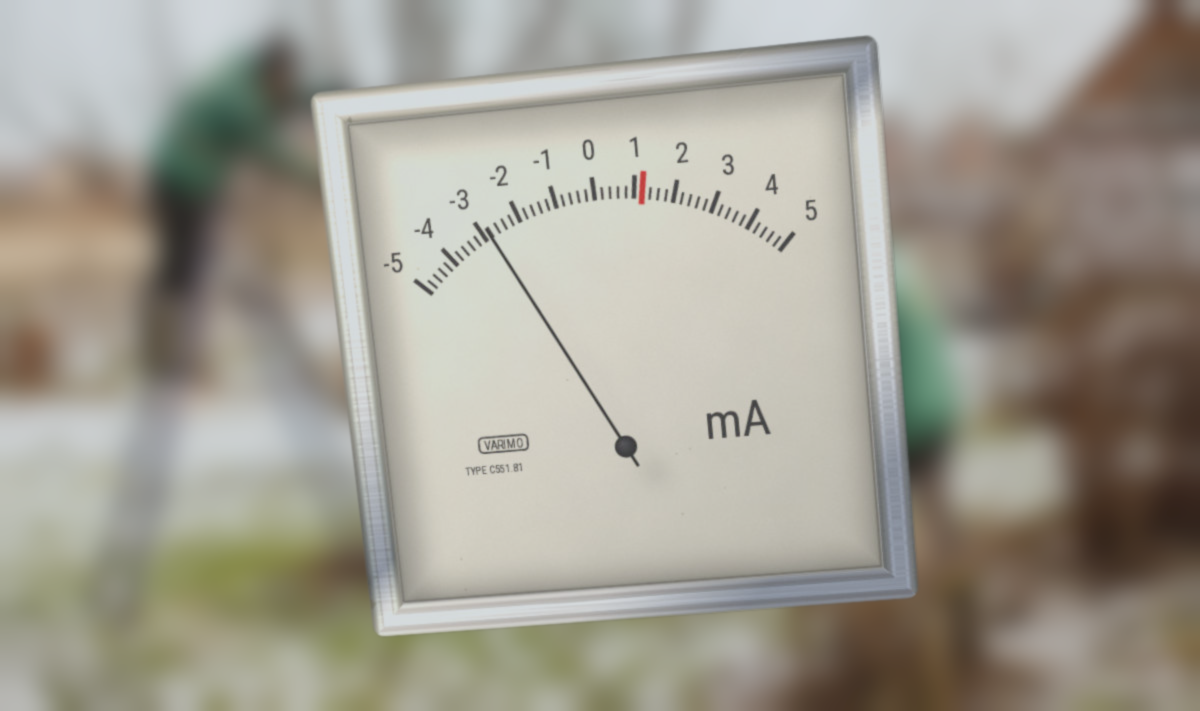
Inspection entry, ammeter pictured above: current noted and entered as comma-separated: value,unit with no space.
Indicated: -2.8,mA
